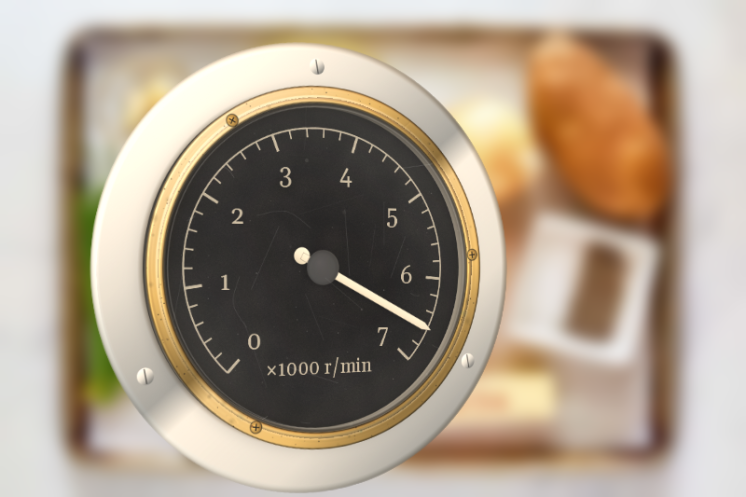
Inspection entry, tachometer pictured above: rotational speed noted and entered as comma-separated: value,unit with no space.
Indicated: 6600,rpm
